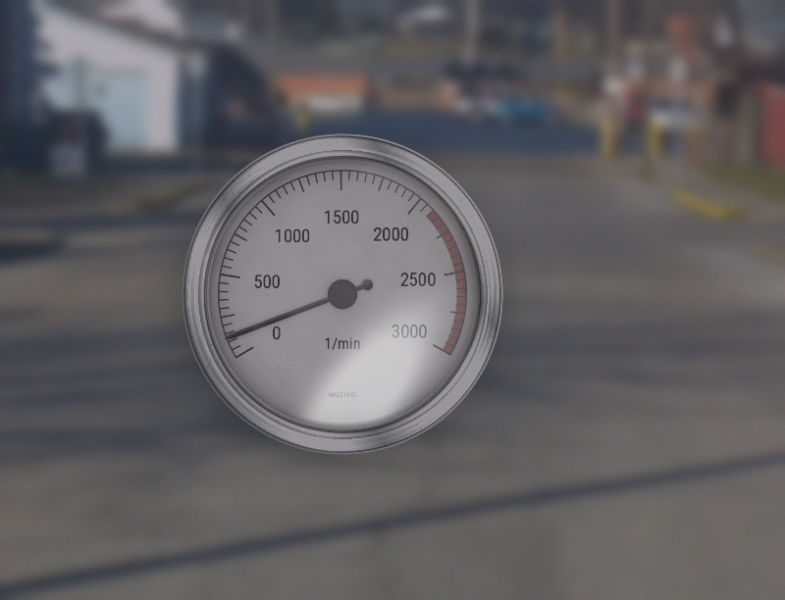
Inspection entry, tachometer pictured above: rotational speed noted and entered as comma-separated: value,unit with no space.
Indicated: 125,rpm
